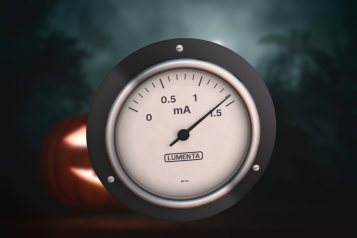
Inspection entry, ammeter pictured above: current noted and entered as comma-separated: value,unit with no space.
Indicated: 1.4,mA
